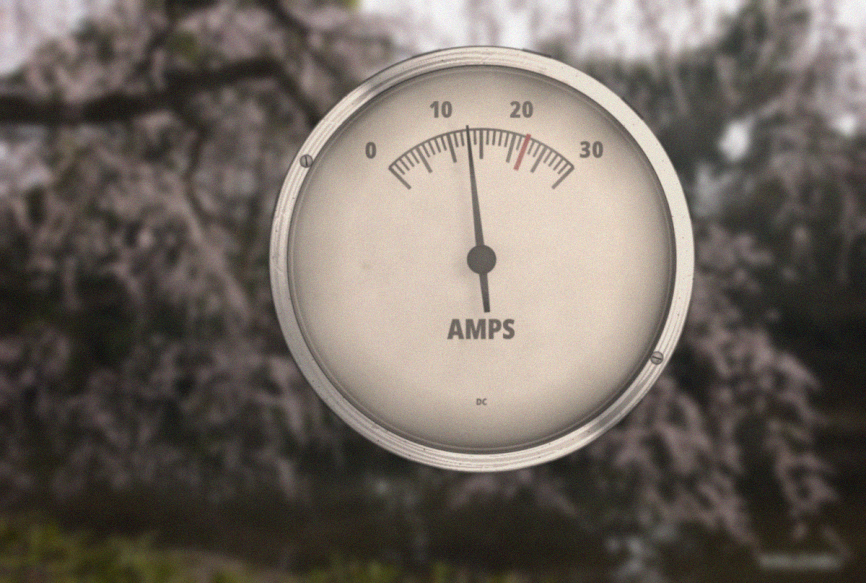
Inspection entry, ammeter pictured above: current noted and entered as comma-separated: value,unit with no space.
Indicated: 13,A
